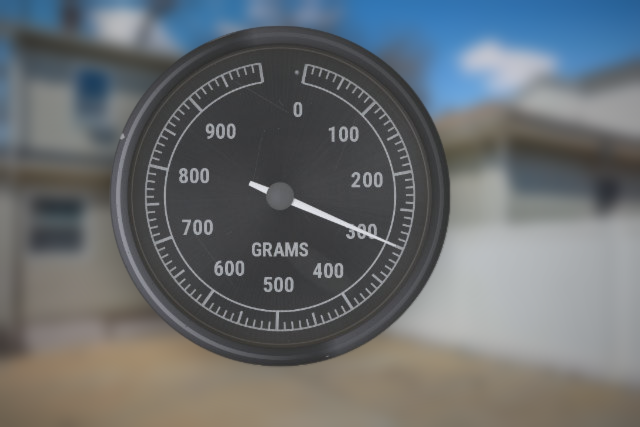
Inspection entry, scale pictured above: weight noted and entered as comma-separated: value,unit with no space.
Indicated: 300,g
